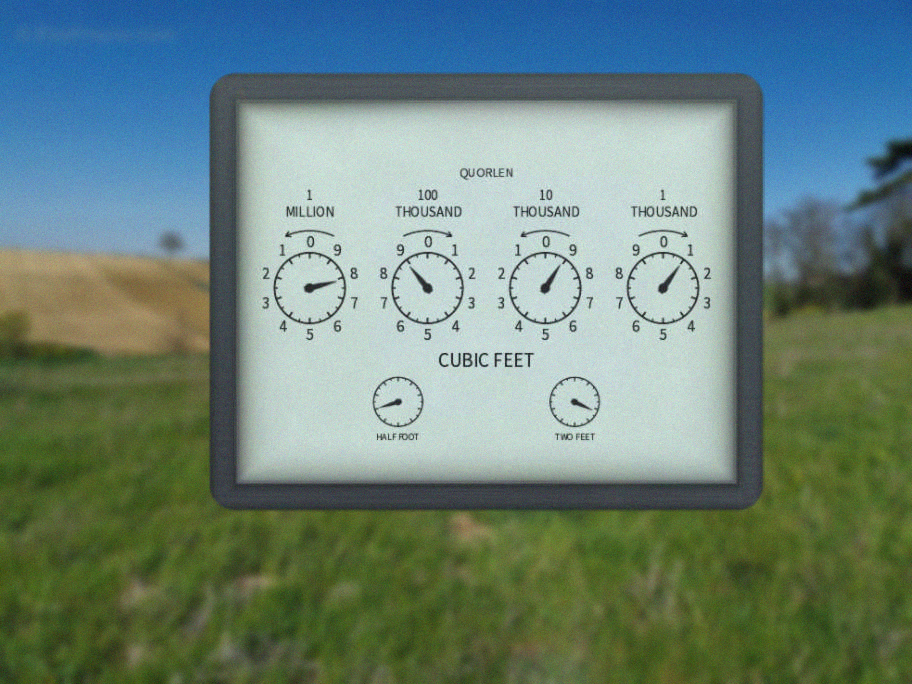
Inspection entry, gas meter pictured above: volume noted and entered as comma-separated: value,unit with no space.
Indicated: 789100,ft³
